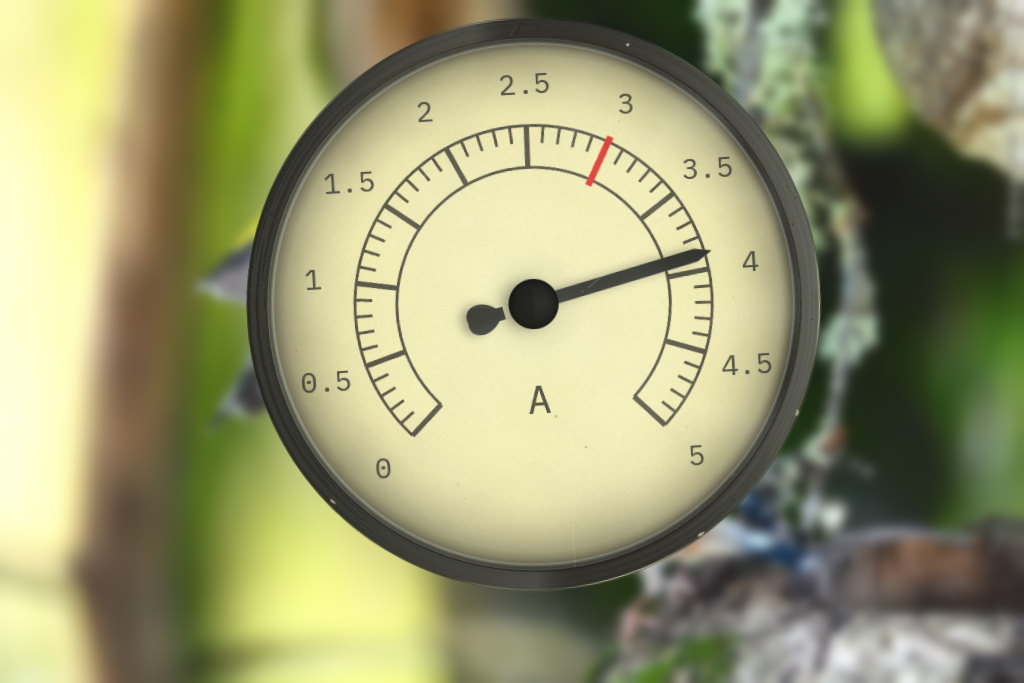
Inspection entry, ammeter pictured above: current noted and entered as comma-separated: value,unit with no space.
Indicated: 3.9,A
